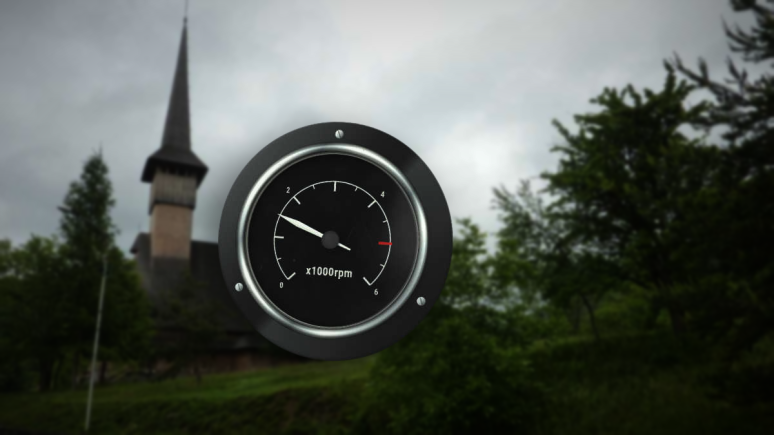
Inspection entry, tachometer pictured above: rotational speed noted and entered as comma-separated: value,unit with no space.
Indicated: 1500,rpm
